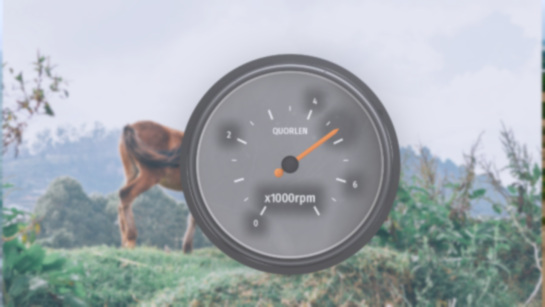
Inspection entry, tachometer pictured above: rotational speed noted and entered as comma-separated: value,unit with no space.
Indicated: 4750,rpm
